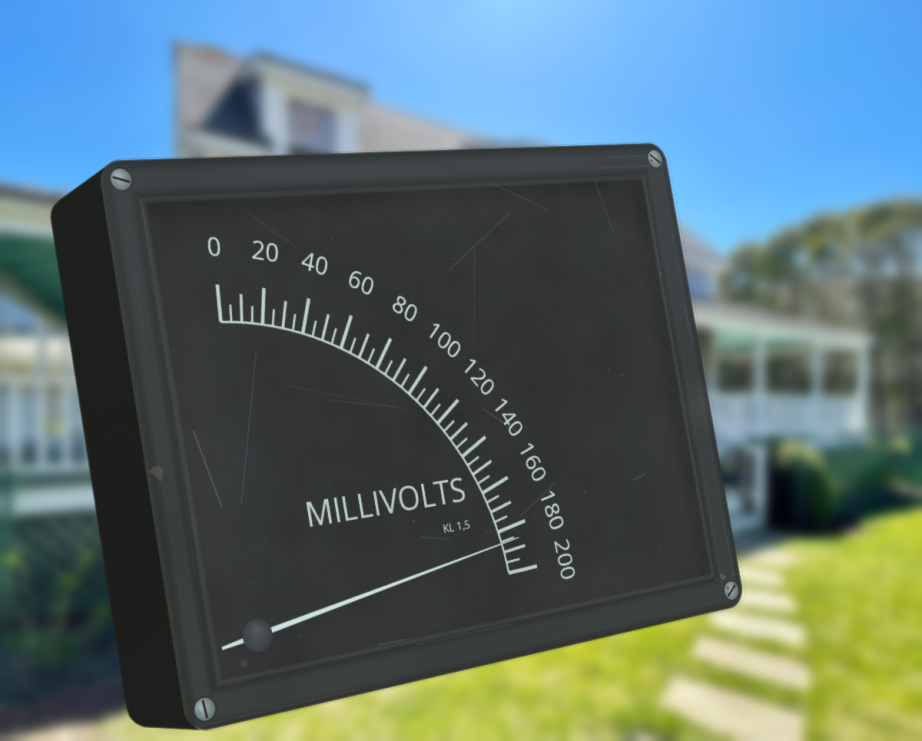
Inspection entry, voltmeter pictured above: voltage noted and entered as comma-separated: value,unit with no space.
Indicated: 185,mV
